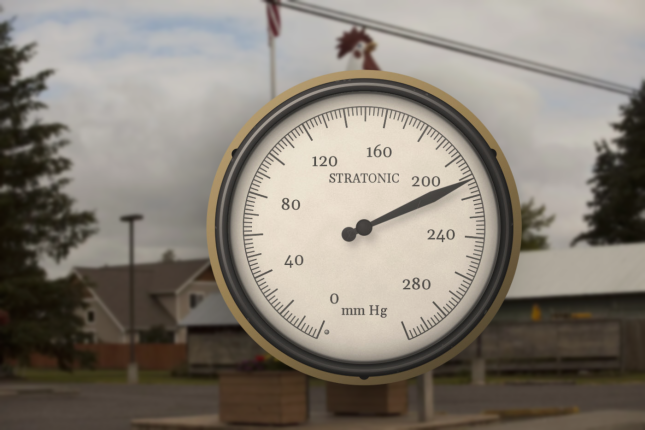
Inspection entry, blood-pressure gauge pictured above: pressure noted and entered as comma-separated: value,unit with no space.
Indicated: 212,mmHg
